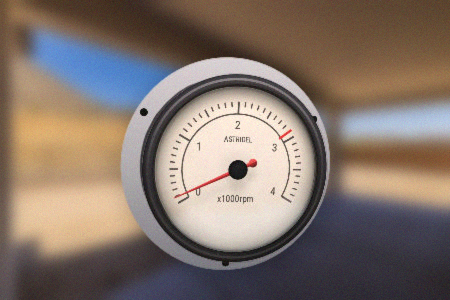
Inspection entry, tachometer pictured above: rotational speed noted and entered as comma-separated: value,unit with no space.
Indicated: 100,rpm
